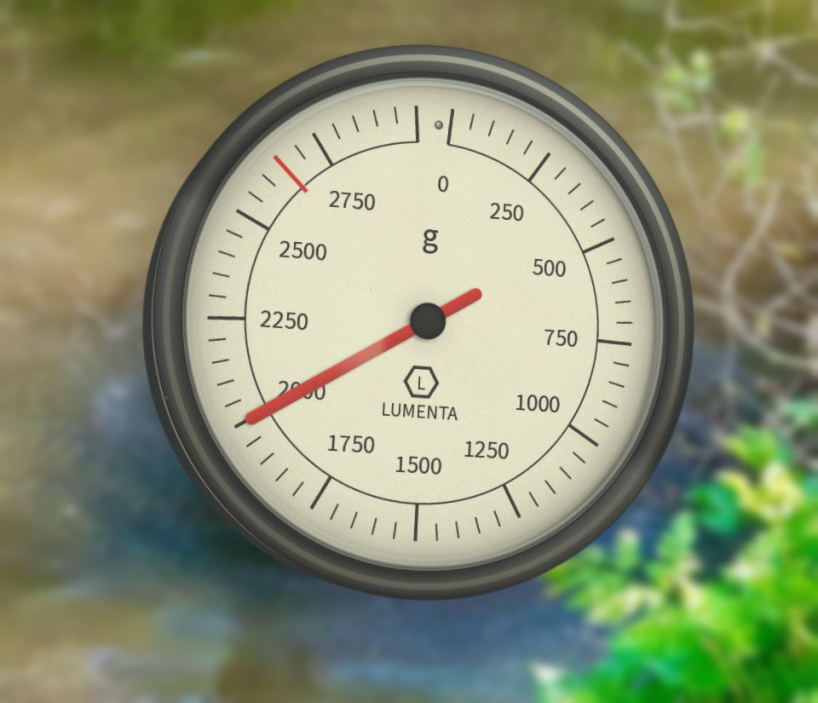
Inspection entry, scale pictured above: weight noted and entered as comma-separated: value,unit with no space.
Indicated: 2000,g
